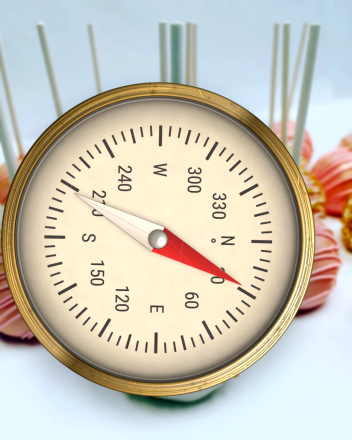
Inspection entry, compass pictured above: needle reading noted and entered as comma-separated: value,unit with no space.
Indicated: 27.5,°
